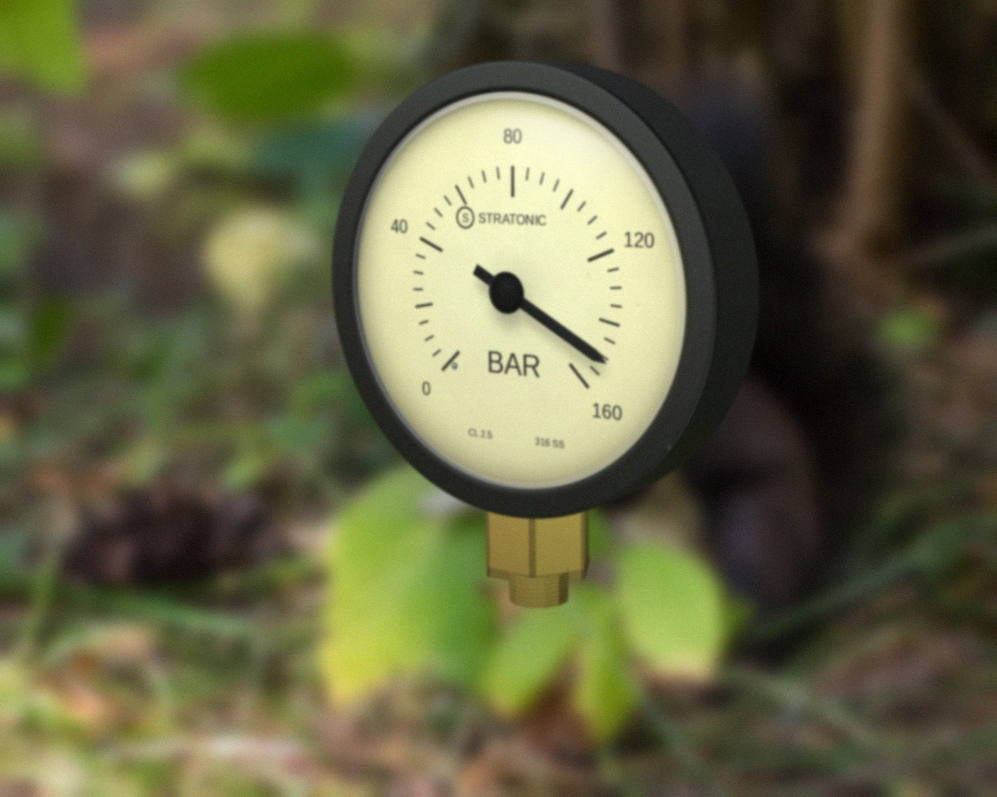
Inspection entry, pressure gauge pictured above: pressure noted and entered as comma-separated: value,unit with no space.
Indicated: 150,bar
